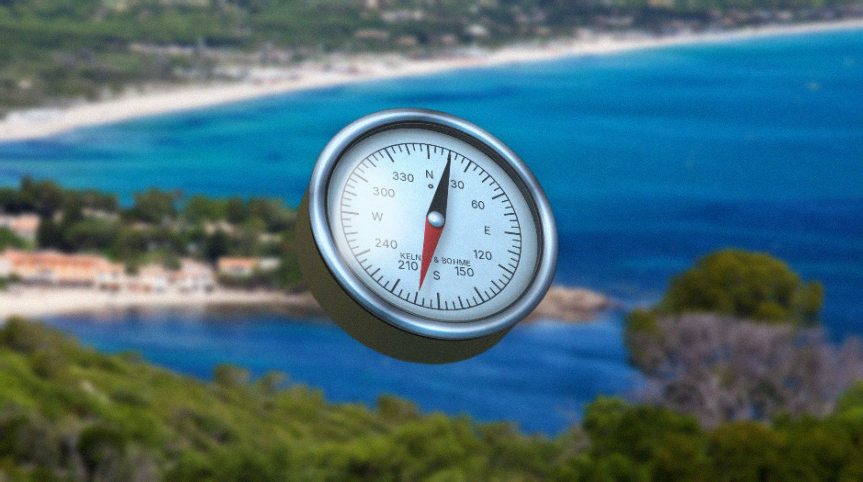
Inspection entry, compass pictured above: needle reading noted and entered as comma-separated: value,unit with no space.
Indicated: 195,°
